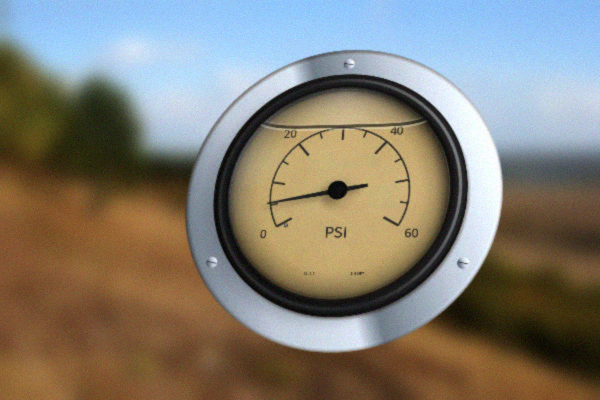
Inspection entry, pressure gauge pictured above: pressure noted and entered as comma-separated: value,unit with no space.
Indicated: 5,psi
